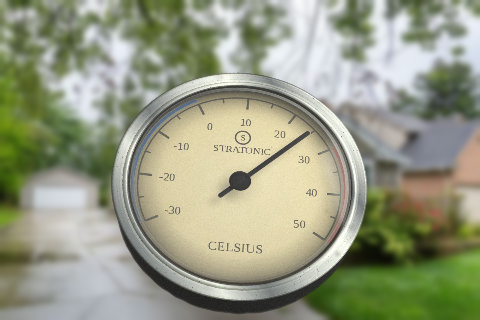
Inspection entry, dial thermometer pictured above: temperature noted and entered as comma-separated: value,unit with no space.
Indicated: 25,°C
